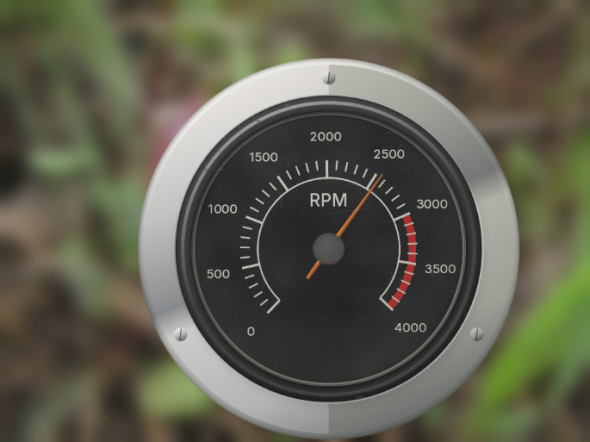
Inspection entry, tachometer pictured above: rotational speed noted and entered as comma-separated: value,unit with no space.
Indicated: 2550,rpm
